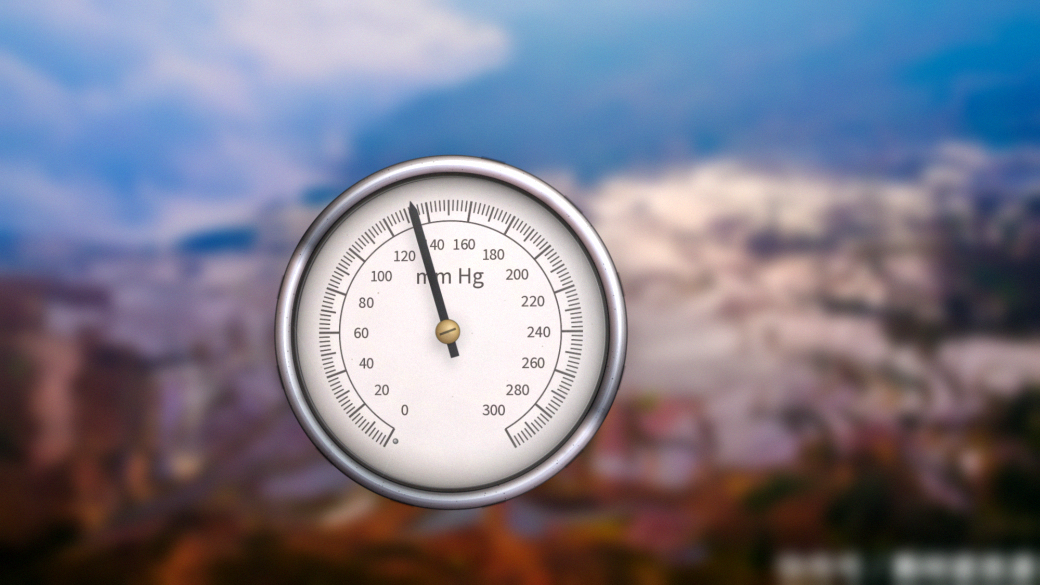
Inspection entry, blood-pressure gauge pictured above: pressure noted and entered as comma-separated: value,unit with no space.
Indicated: 134,mmHg
